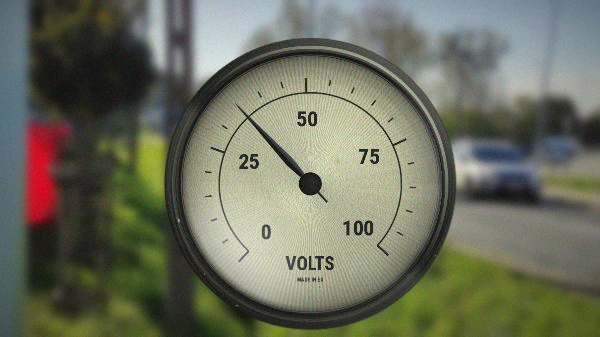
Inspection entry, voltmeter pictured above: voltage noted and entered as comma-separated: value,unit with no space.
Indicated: 35,V
